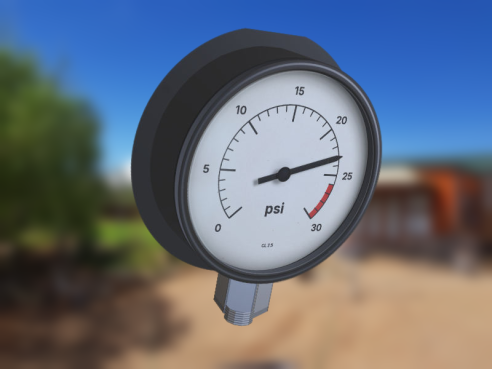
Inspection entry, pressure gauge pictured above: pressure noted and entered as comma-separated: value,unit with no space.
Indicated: 23,psi
